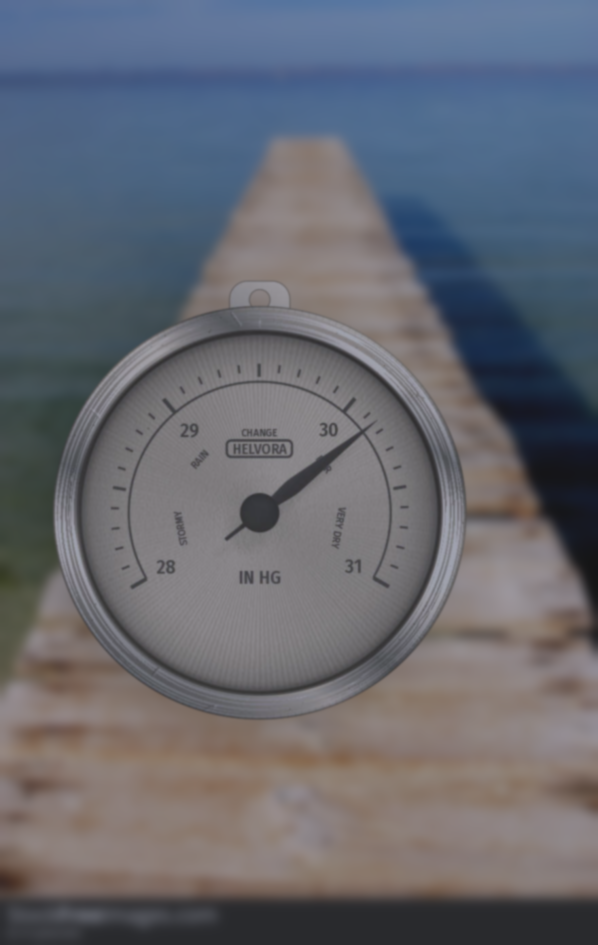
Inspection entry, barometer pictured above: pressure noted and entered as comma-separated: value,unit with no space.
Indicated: 30.15,inHg
